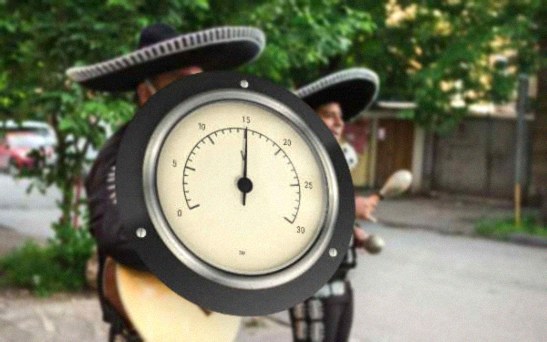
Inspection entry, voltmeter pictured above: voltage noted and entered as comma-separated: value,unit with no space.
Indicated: 15,V
